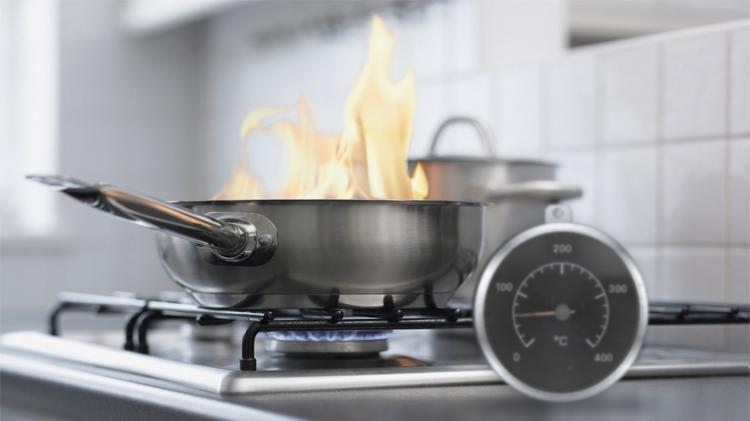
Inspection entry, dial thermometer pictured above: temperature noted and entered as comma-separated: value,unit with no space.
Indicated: 60,°C
